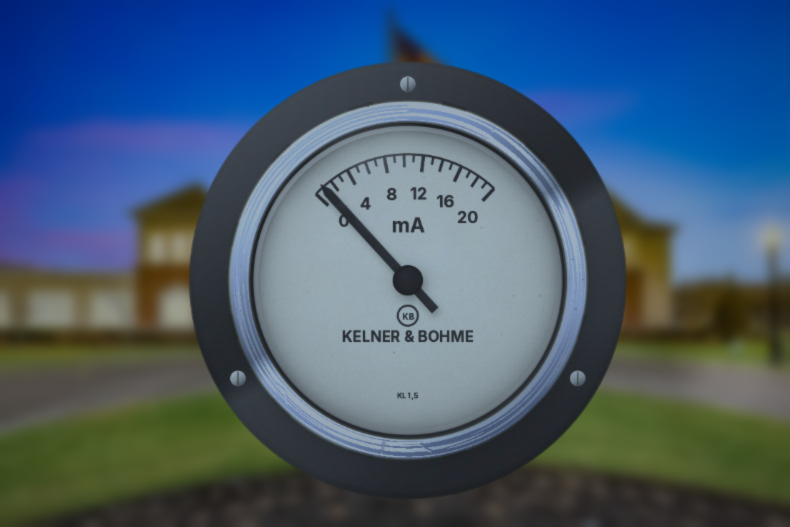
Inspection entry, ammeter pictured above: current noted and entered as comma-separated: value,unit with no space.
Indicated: 1,mA
